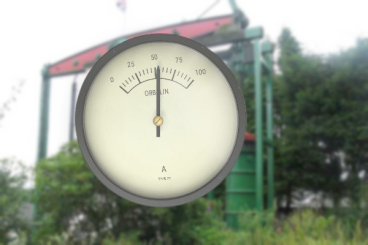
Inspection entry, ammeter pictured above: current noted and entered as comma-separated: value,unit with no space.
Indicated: 55,A
